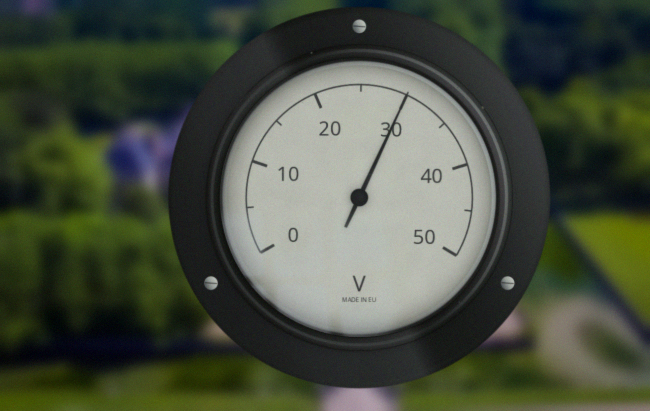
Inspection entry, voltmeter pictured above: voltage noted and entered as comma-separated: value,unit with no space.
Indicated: 30,V
